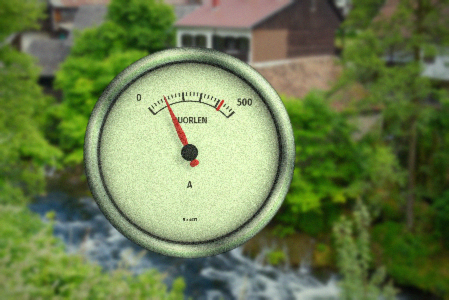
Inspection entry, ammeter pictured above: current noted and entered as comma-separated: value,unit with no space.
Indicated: 100,A
